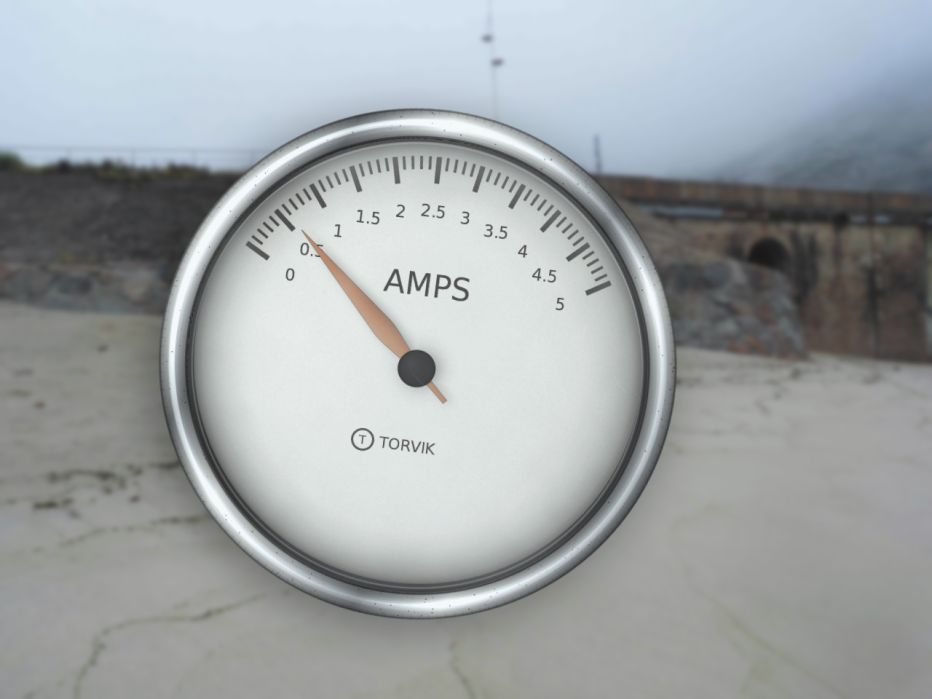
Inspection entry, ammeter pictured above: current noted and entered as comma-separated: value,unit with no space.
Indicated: 0.6,A
